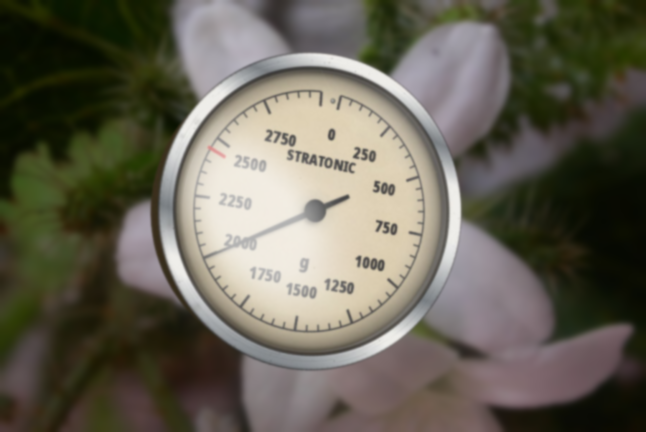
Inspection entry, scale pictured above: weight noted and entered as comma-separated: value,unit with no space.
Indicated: 2000,g
